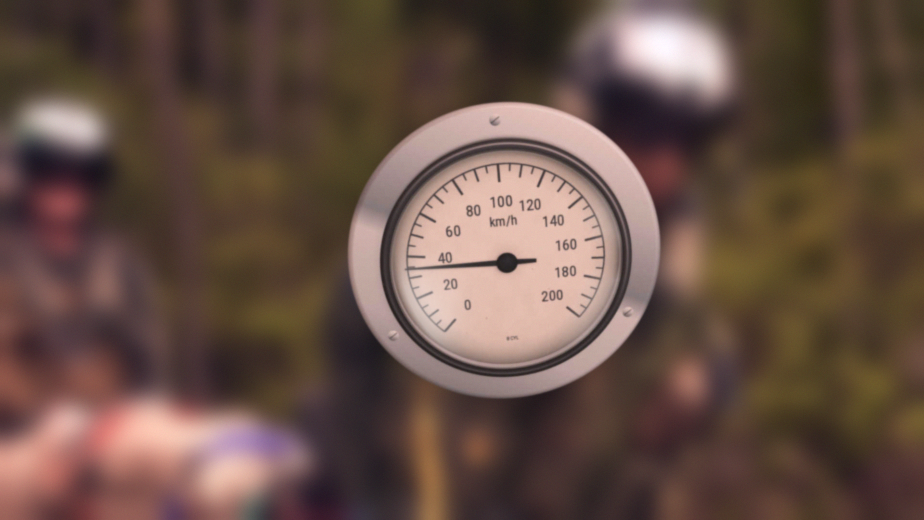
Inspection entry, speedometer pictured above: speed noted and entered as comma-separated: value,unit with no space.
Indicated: 35,km/h
